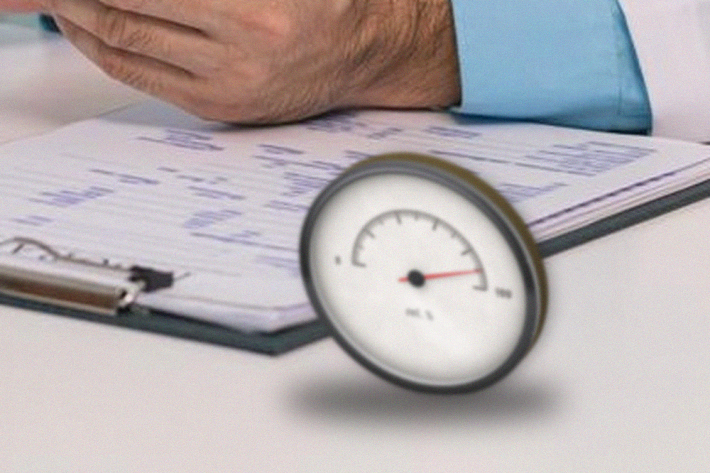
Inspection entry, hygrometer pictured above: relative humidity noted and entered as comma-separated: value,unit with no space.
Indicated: 90,%
